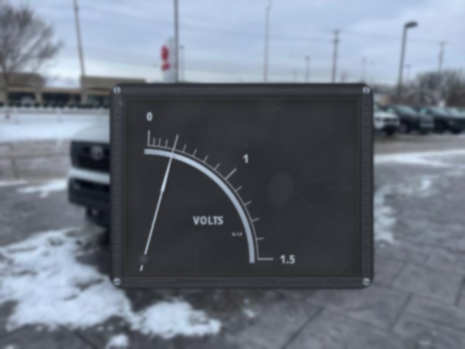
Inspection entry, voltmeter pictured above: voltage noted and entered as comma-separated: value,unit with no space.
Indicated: 0.5,V
